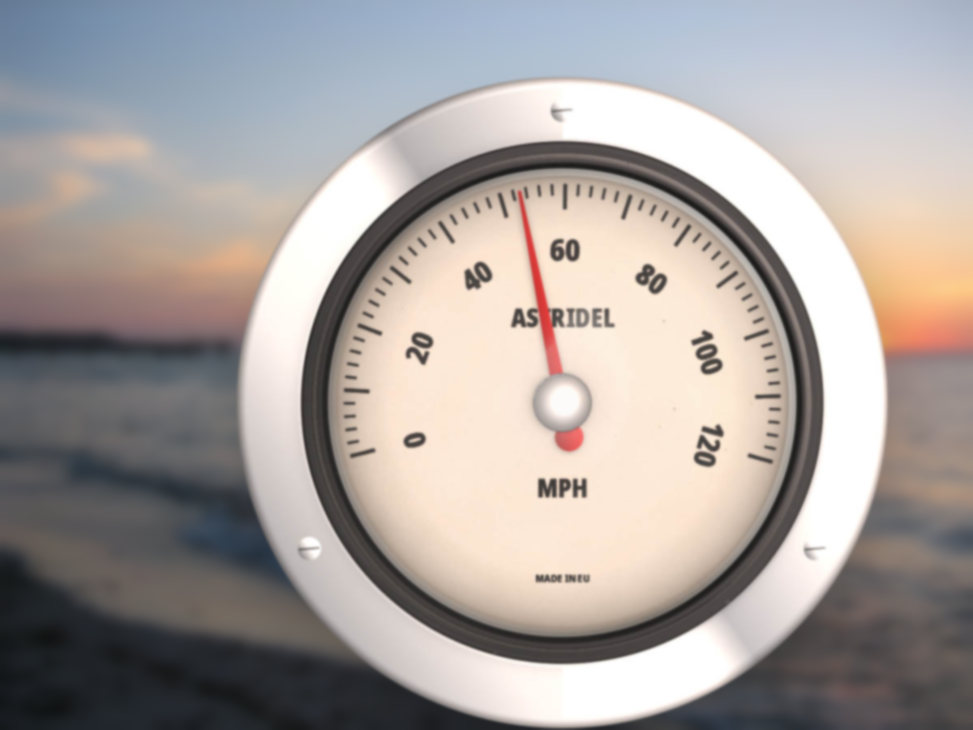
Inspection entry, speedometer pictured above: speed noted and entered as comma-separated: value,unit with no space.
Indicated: 53,mph
